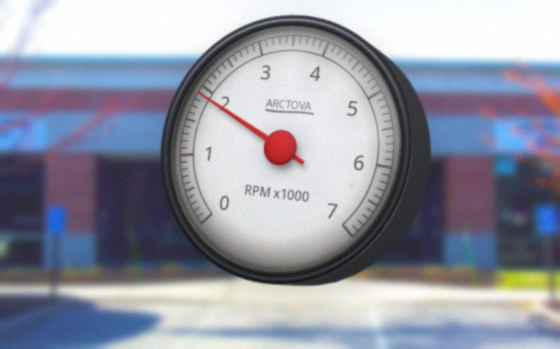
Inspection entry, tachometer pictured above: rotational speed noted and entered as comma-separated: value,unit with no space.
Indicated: 1900,rpm
